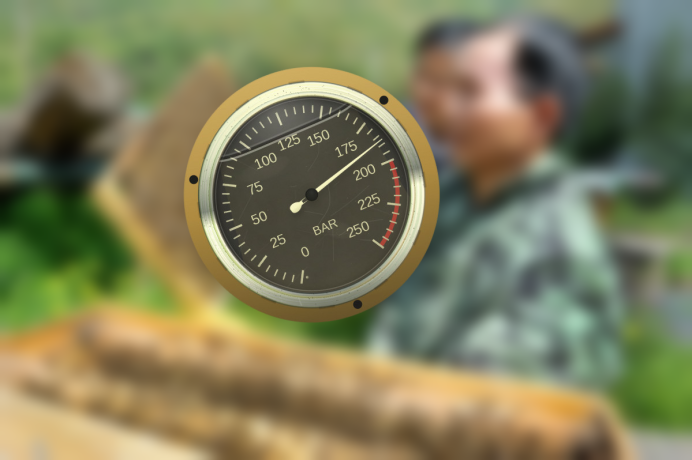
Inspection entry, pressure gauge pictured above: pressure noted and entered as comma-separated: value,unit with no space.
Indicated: 187.5,bar
